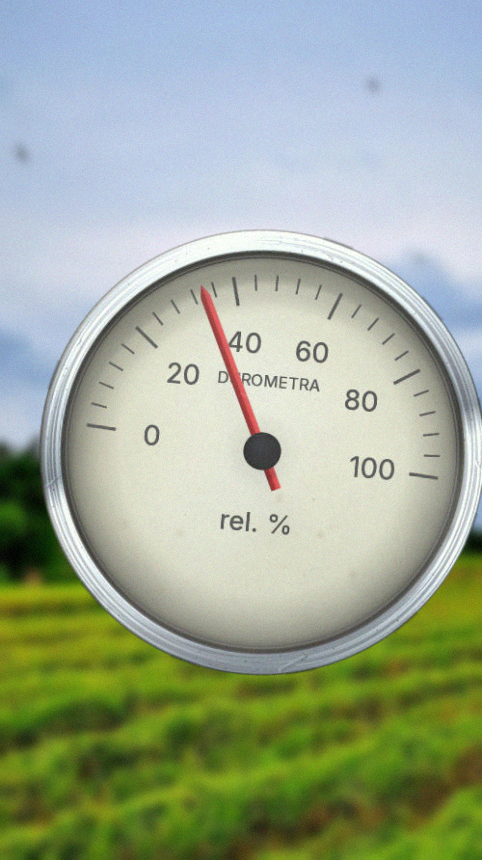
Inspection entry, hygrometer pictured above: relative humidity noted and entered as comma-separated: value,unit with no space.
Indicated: 34,%
